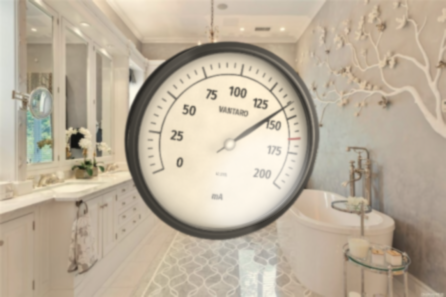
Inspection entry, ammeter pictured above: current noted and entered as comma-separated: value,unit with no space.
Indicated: 140,mA
